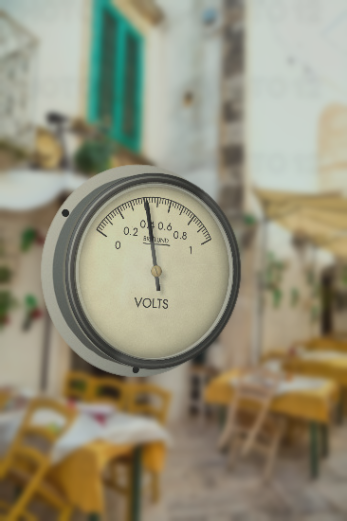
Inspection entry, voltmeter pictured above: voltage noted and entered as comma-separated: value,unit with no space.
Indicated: 0.4,V
